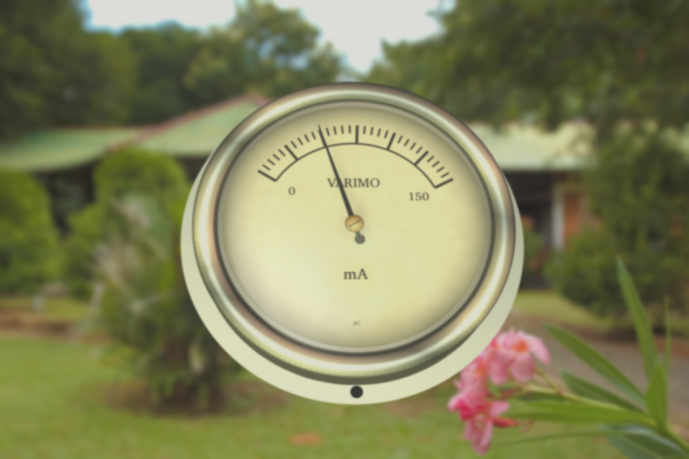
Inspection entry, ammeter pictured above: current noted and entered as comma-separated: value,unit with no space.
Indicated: 50,mA
